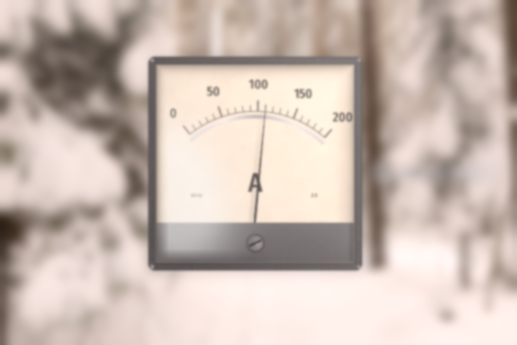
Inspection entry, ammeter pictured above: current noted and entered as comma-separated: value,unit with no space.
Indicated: 110,A
